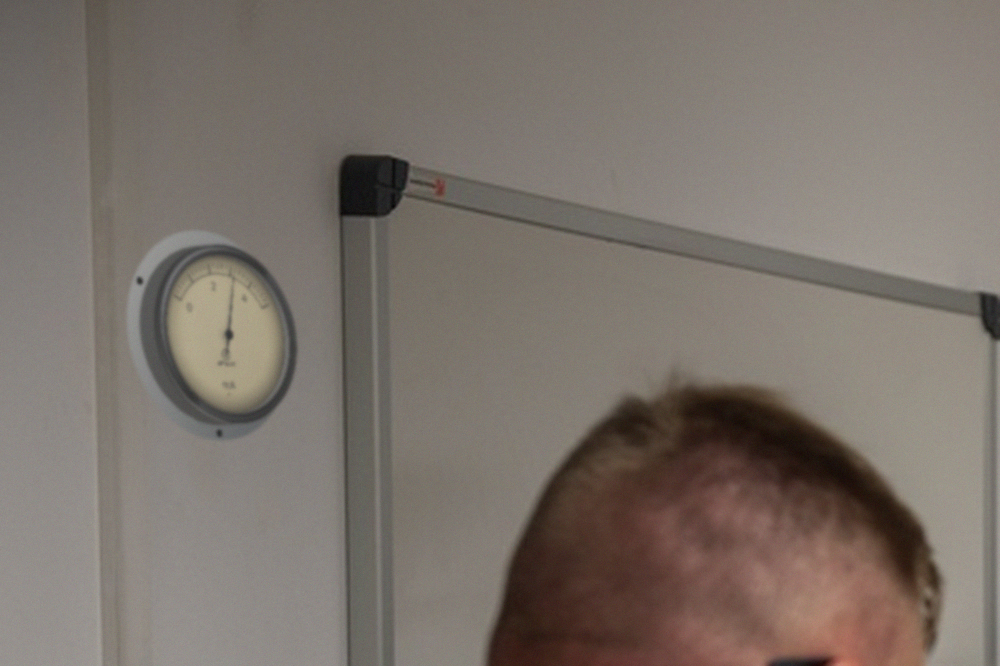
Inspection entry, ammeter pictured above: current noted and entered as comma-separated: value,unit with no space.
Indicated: 3,mA
